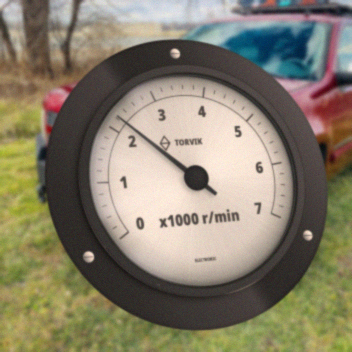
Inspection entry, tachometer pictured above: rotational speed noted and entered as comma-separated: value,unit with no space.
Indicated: 2200,rpm
